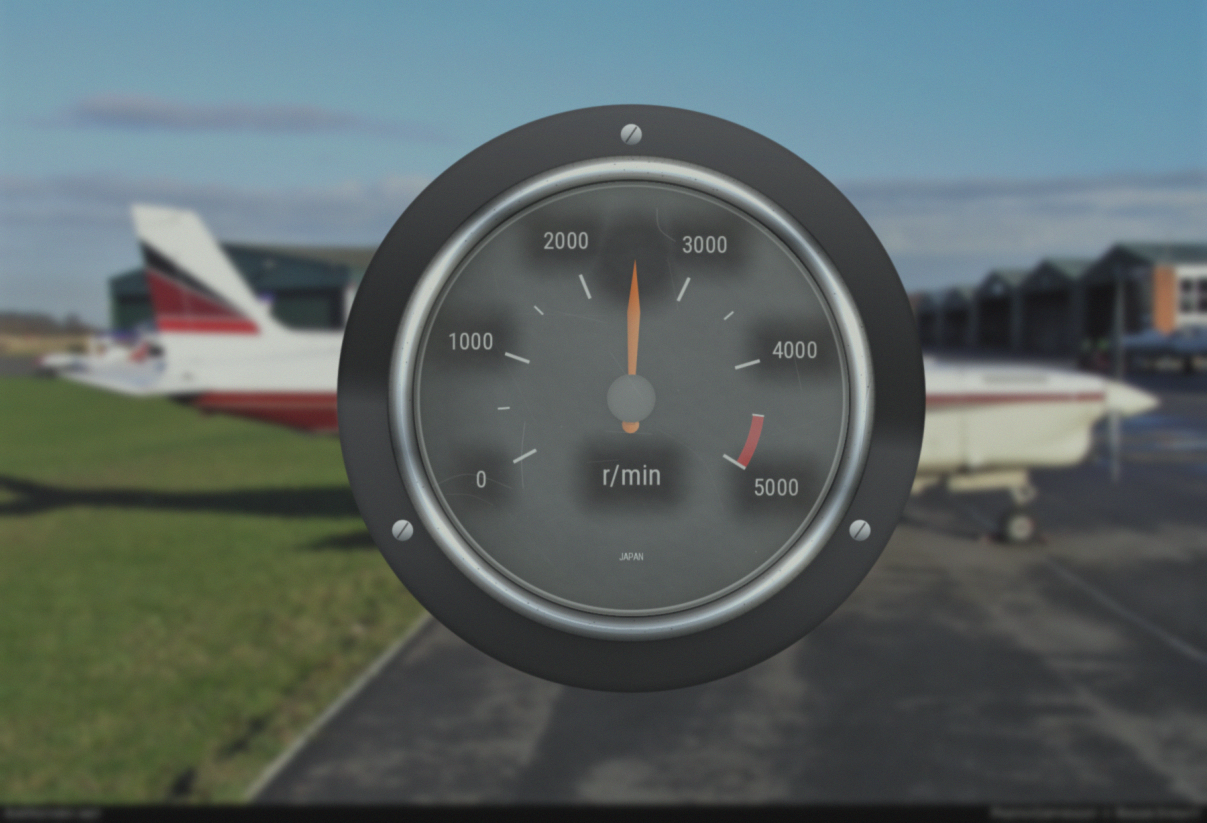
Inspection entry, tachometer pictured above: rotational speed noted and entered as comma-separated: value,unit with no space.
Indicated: 2500,rpm
